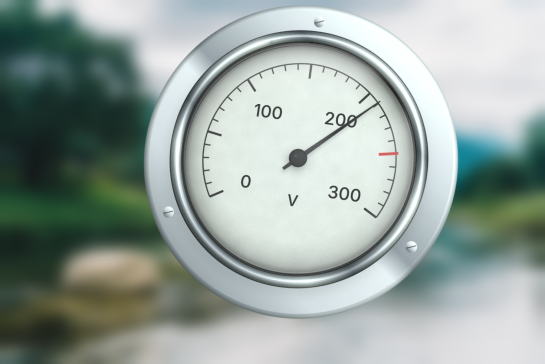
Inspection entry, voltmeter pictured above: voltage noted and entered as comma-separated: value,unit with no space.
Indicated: 210,V
